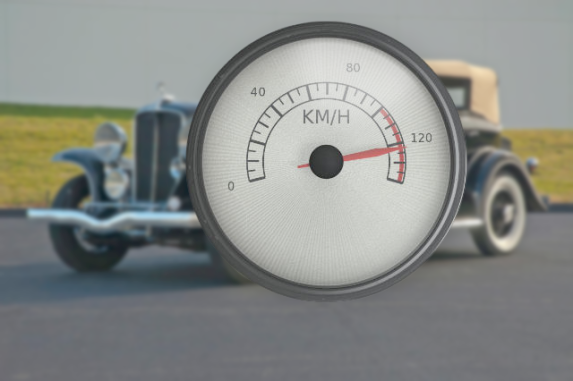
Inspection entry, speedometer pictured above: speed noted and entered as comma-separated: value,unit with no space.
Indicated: 122.5,km/h
